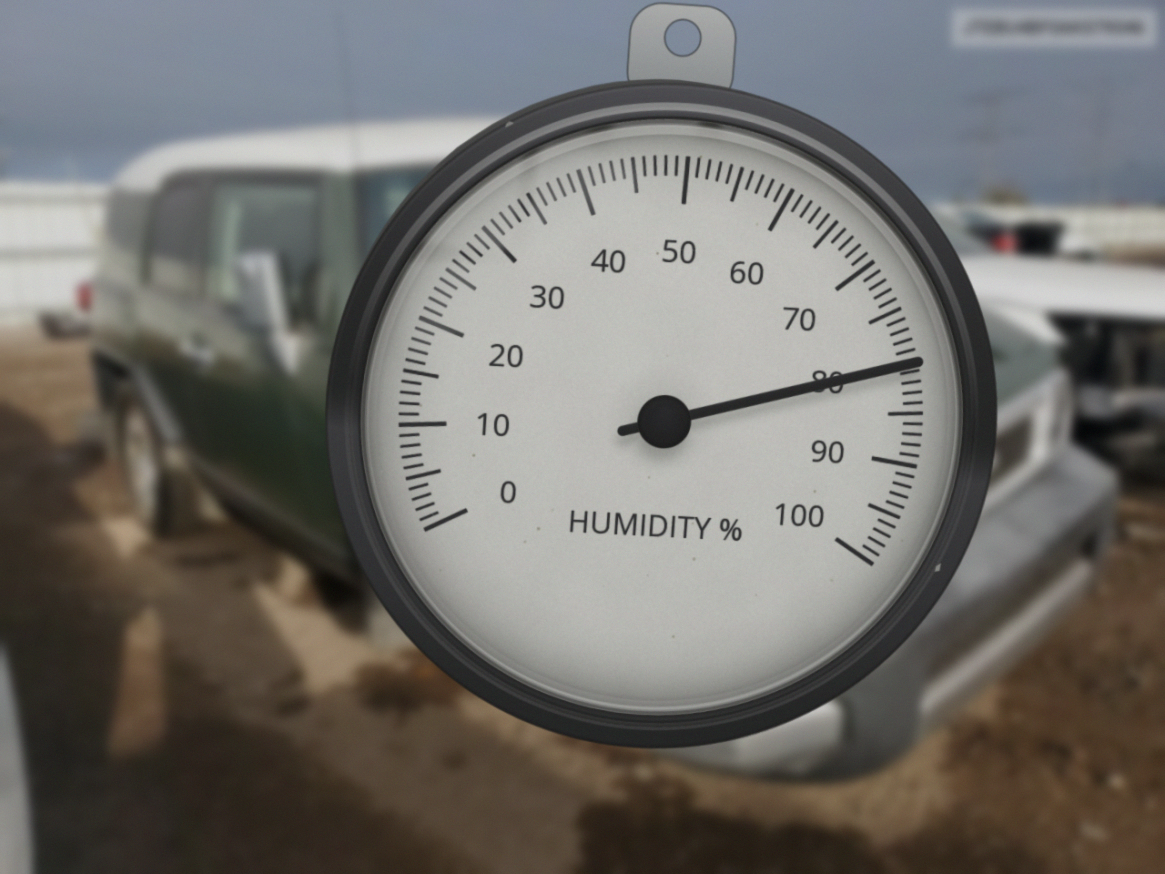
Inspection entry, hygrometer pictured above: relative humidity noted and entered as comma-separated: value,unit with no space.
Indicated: 80,%
